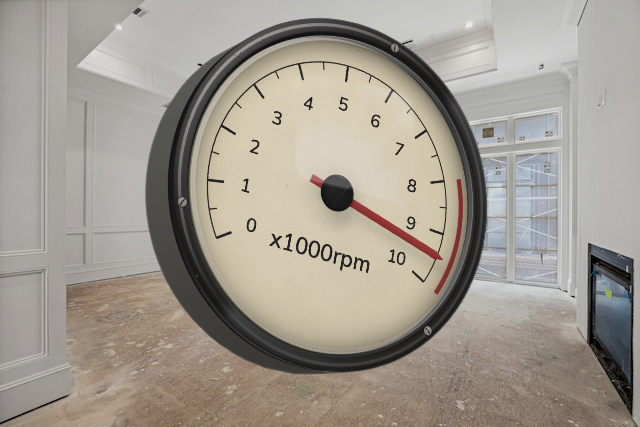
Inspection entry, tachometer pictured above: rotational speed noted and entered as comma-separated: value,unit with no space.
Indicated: 9500,rpm
